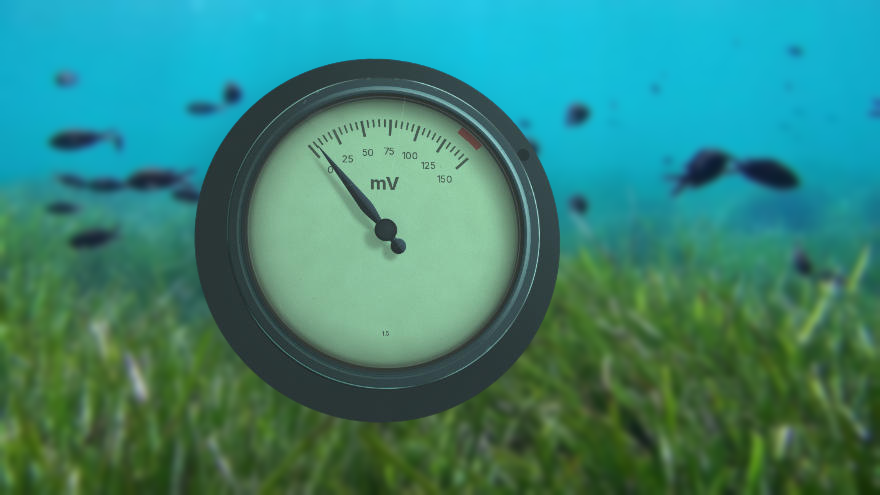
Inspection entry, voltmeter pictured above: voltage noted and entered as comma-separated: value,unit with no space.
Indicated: 5,mV
